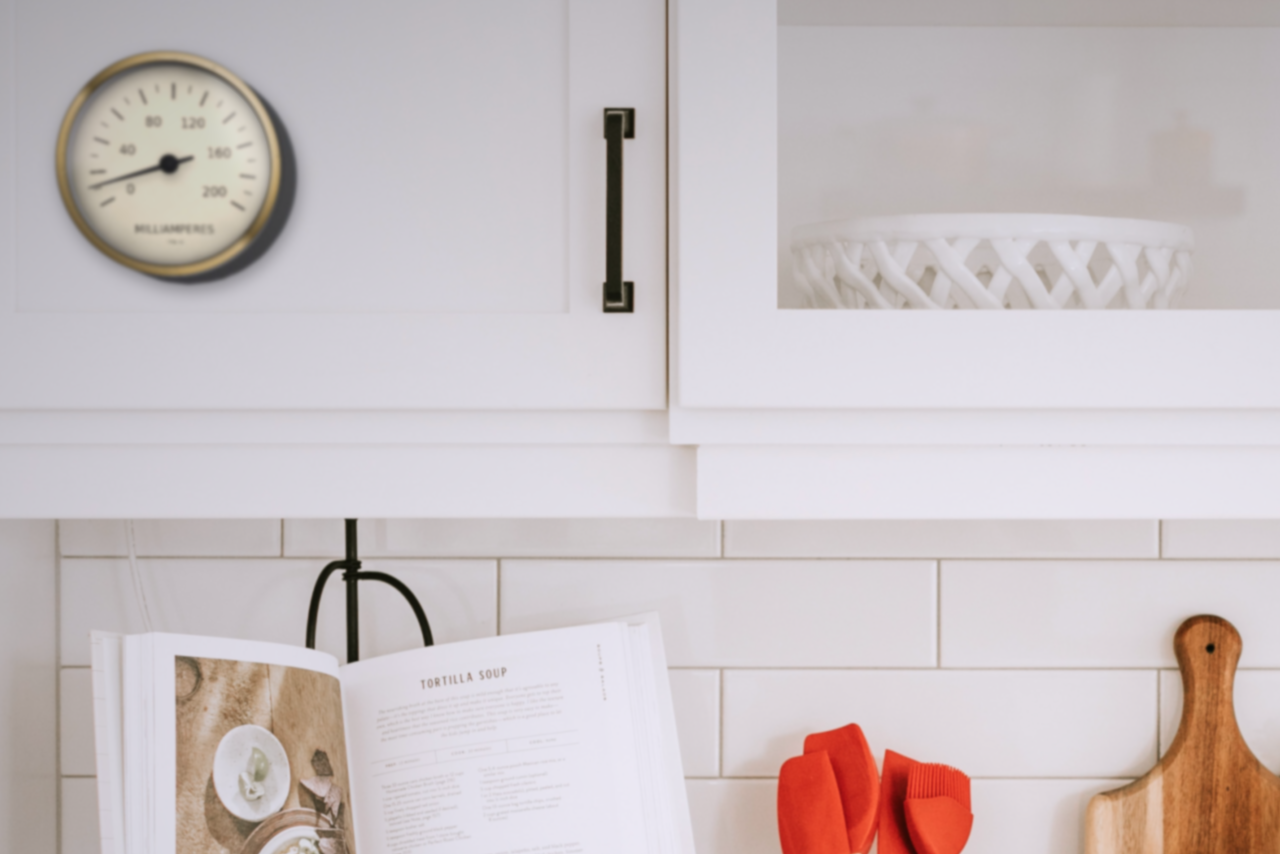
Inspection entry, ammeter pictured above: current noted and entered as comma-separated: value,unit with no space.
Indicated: 10,mA
